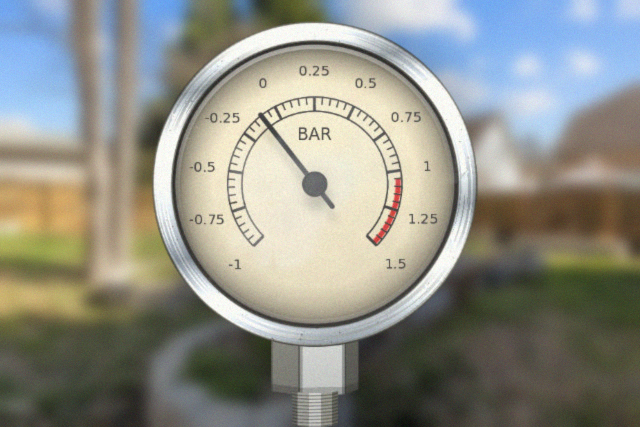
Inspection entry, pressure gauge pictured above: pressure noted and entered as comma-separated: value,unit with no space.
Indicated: -0.1,bar
